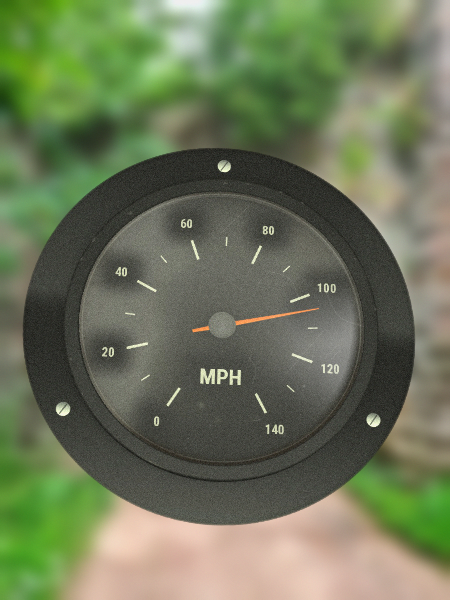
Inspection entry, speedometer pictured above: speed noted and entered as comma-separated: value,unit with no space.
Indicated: 105,mph
